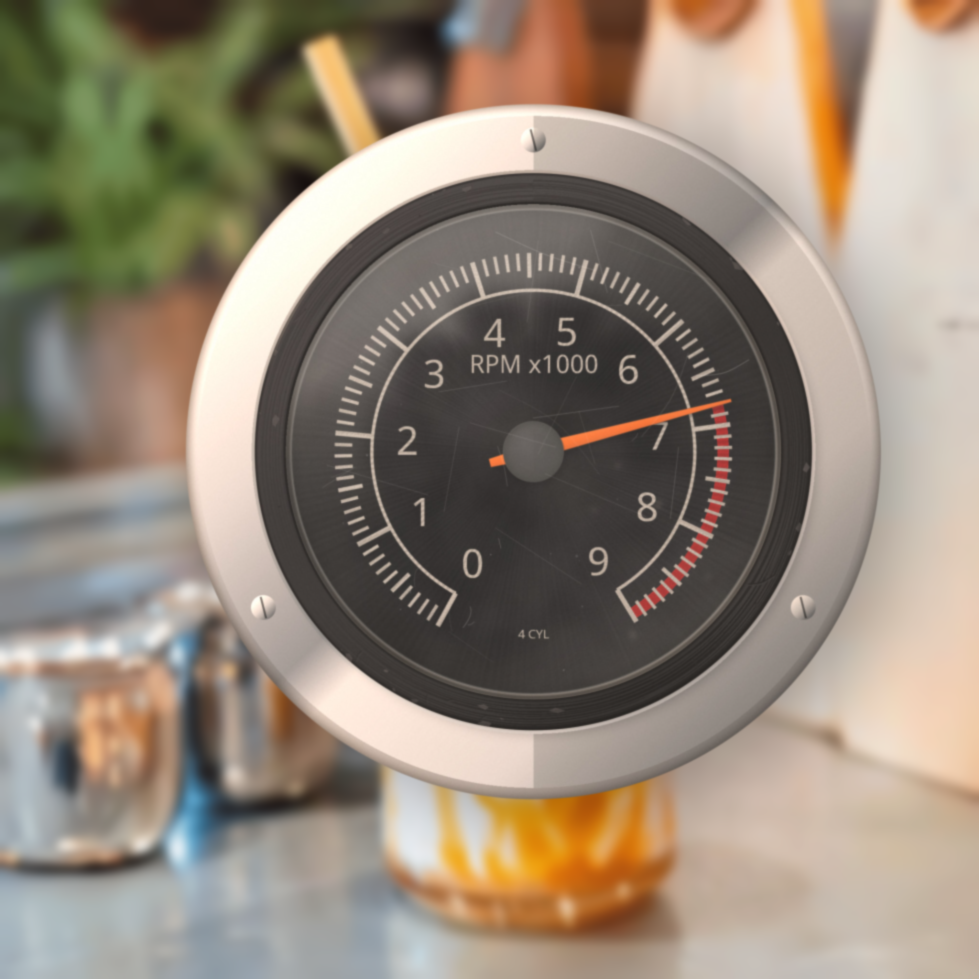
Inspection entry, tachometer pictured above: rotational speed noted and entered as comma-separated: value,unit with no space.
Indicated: 6800,rpm
